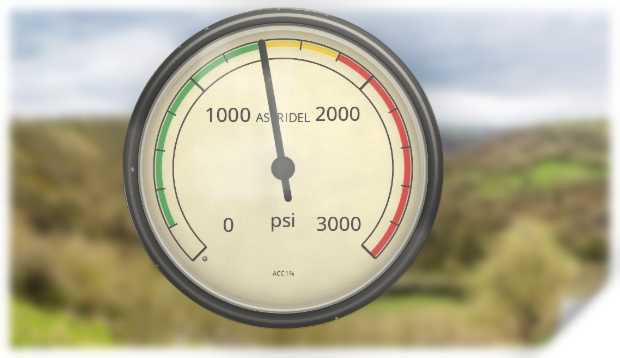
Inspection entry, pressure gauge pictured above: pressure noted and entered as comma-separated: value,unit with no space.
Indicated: 1400,psi
